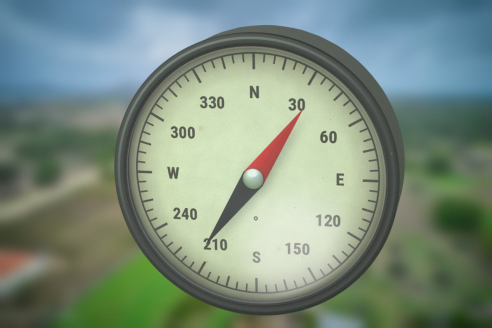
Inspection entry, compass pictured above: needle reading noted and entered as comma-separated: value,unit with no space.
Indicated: 35,°
